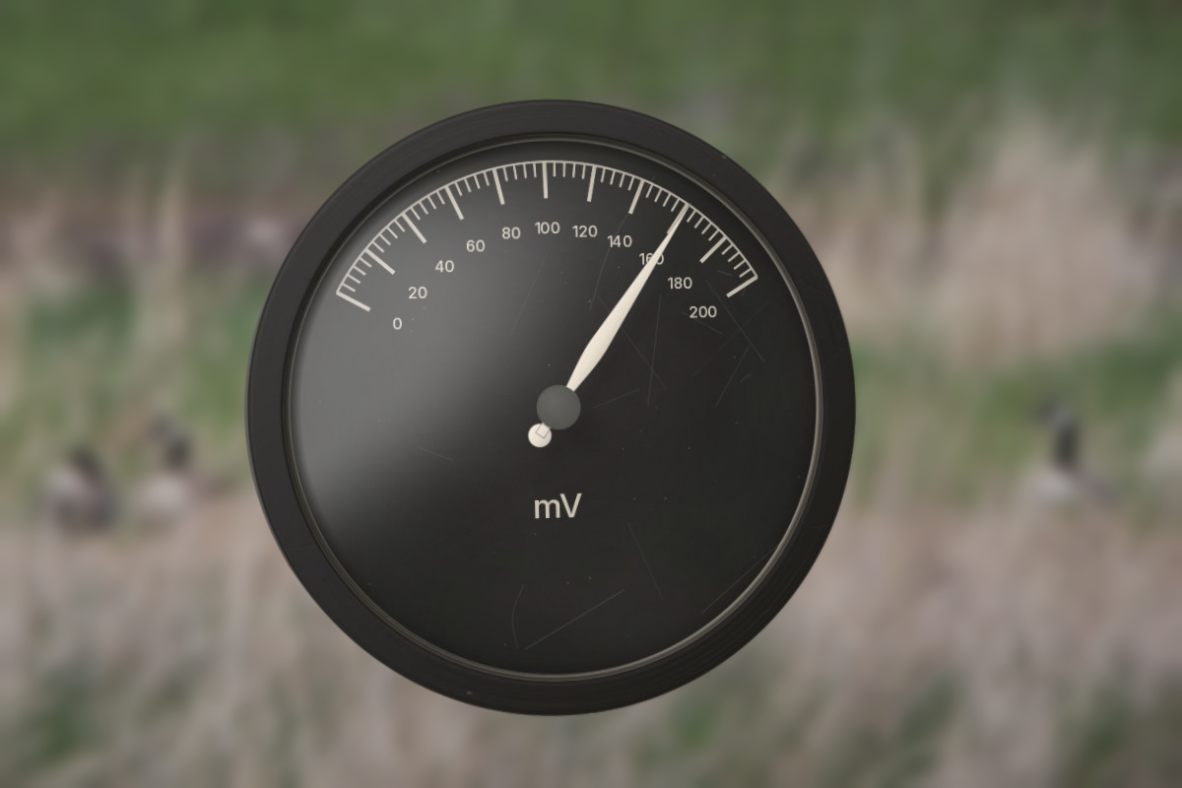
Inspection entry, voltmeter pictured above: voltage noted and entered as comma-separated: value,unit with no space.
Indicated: 160,mV
